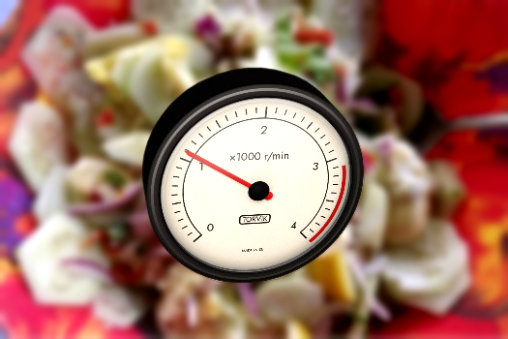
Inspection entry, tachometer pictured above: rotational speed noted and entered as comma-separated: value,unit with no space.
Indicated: 1100,rpm
